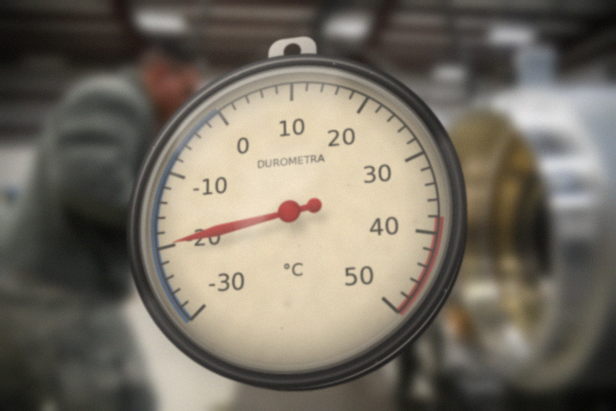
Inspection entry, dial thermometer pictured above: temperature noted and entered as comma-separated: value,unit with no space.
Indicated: -20,°C
